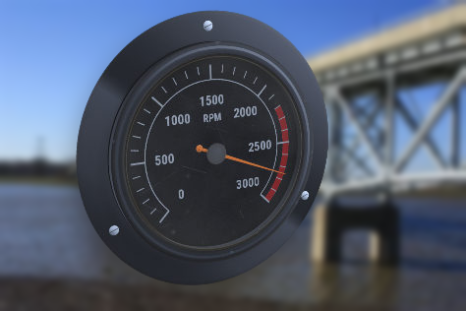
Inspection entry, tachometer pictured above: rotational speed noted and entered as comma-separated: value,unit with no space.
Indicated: 2750,rpm
